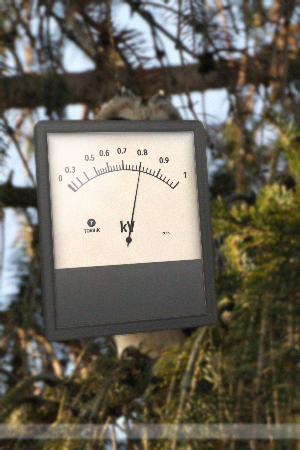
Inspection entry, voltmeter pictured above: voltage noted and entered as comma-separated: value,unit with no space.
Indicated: 0.8,kV
